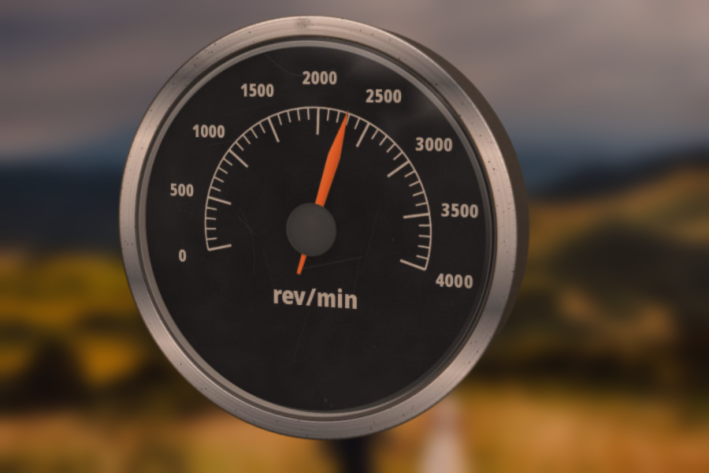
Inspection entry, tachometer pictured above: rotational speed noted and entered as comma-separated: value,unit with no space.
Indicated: 2300,rpm
